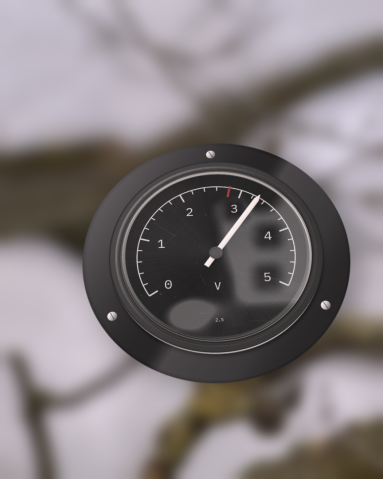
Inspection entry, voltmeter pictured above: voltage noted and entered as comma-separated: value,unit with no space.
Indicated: 3.3,V
